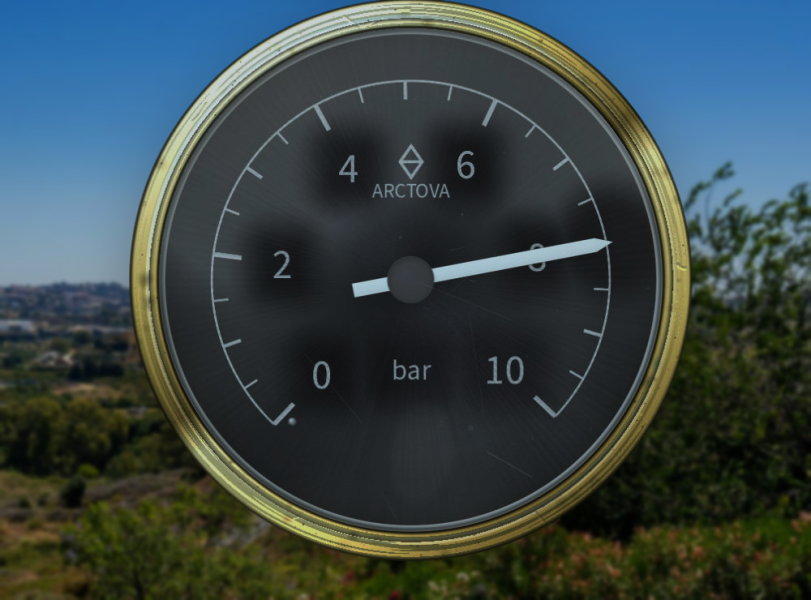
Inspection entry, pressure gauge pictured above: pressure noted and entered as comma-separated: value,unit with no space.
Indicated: 8,bar
